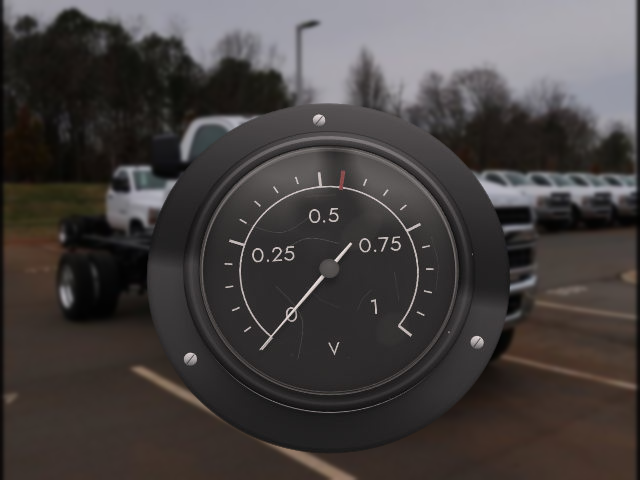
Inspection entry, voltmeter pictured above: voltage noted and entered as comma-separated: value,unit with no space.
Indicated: 0,V
